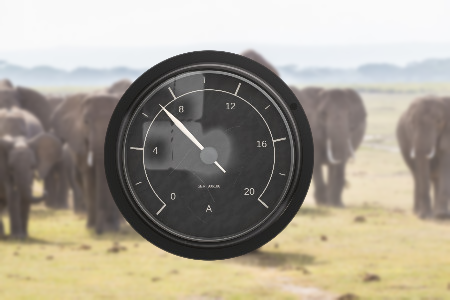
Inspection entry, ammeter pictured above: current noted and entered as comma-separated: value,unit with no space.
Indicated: 7,A
